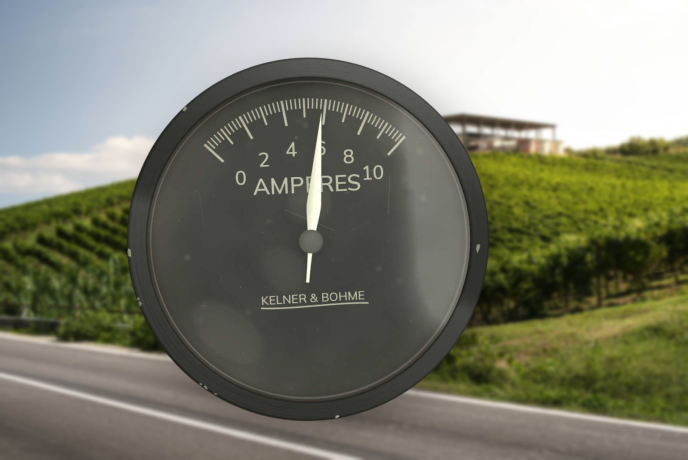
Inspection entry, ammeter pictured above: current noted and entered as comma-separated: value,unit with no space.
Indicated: 5.8,A
